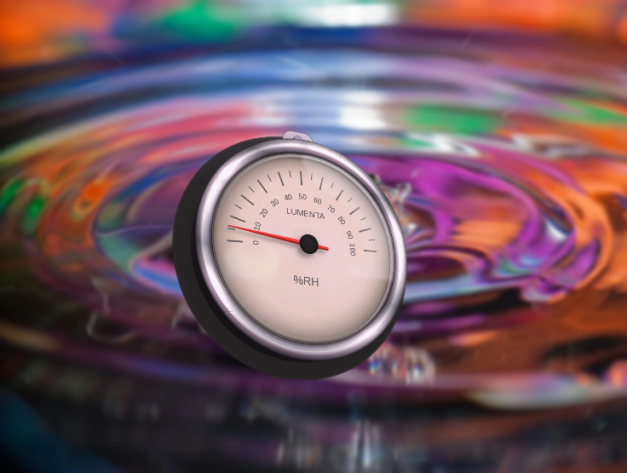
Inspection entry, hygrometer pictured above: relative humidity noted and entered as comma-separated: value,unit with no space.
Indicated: 5,%
